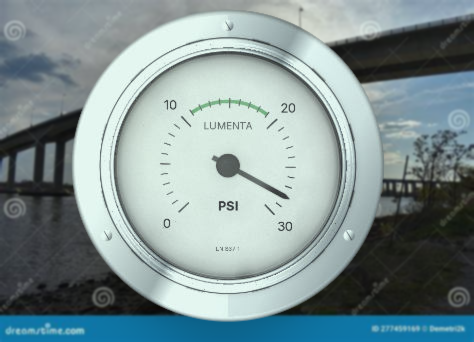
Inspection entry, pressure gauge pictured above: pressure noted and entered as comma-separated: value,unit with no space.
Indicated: 28,psi
